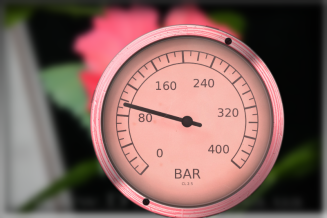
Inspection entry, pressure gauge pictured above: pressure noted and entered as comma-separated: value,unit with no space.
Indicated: 95,bar
